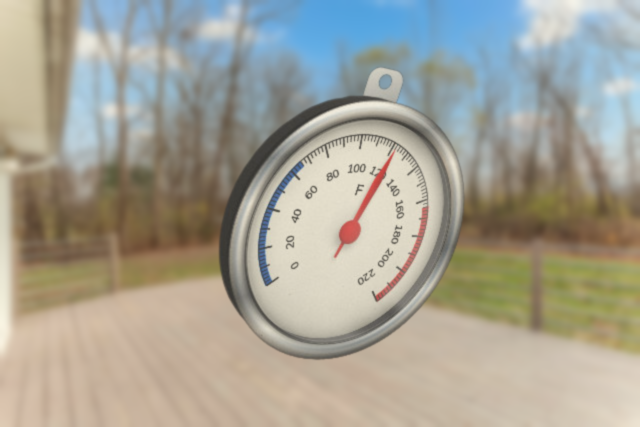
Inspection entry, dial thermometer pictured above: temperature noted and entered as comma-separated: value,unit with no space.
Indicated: 120,°F
